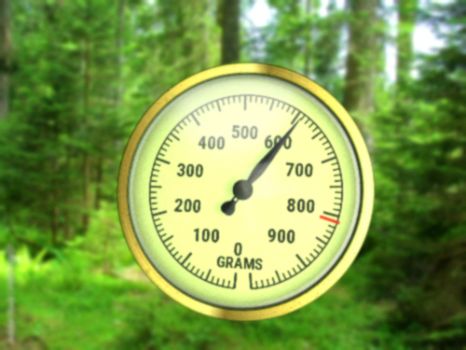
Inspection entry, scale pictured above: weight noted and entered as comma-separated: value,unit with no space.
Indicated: 610,g
